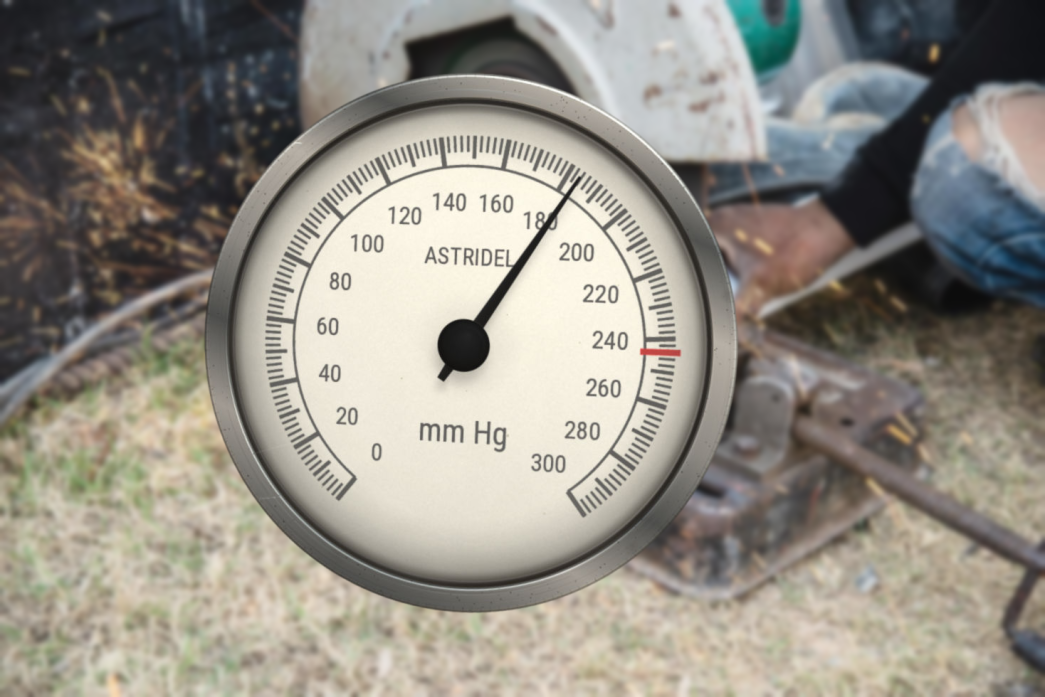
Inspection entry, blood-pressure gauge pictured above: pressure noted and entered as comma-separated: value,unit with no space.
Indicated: 184,mmHg
